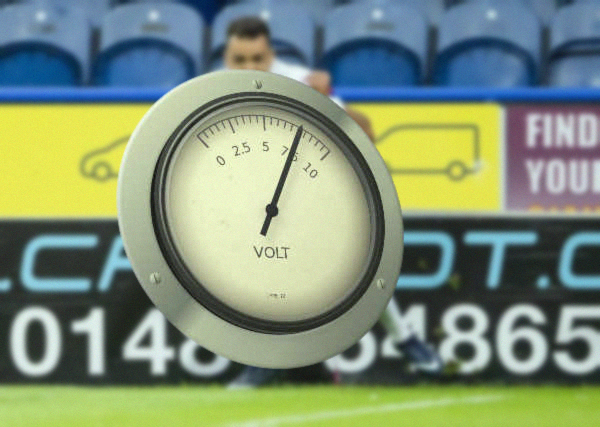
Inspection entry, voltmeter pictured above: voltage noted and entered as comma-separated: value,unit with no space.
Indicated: 7.5,V
